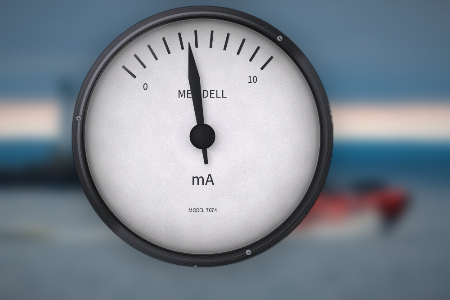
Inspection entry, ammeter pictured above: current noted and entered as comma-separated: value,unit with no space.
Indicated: 4.5,mA
